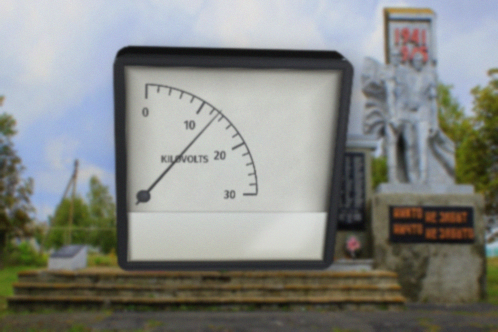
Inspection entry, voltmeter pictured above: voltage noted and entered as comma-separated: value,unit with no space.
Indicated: 13,kV
